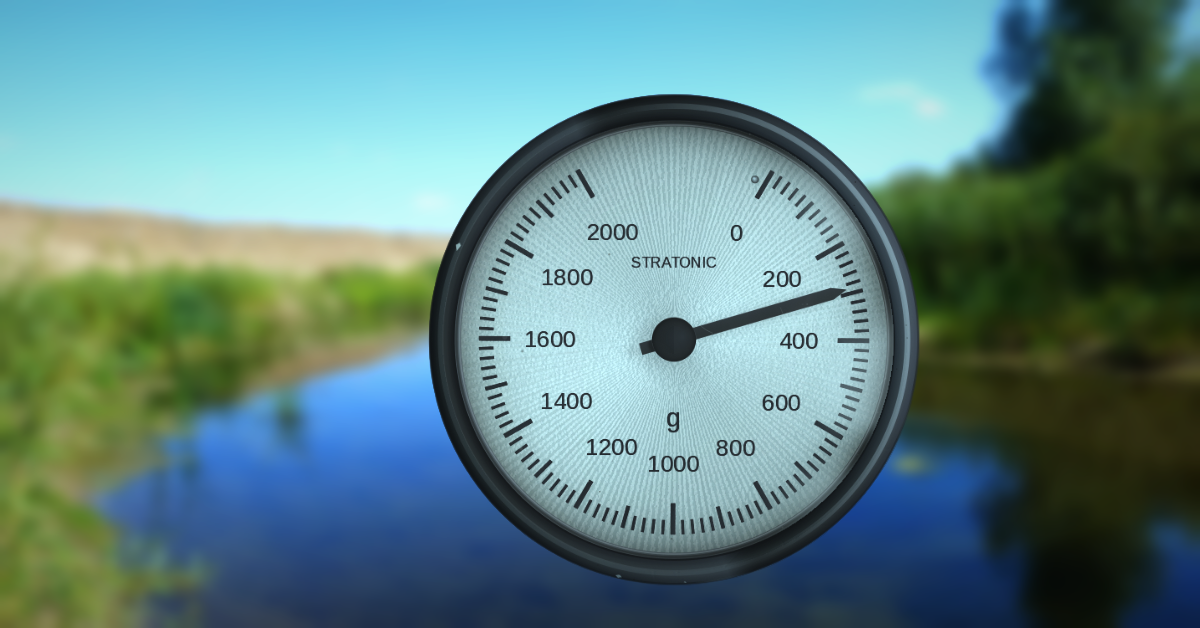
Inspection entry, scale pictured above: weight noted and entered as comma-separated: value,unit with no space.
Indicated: 290,g
